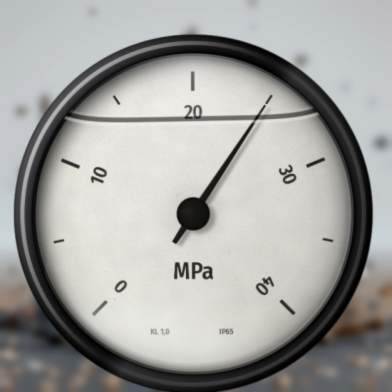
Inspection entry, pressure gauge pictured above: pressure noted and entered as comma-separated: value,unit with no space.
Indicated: 25,MPa
